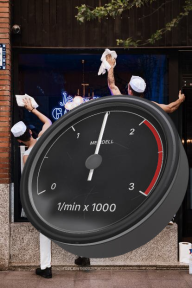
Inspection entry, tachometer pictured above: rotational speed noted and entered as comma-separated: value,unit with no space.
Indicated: 1500,rpm
